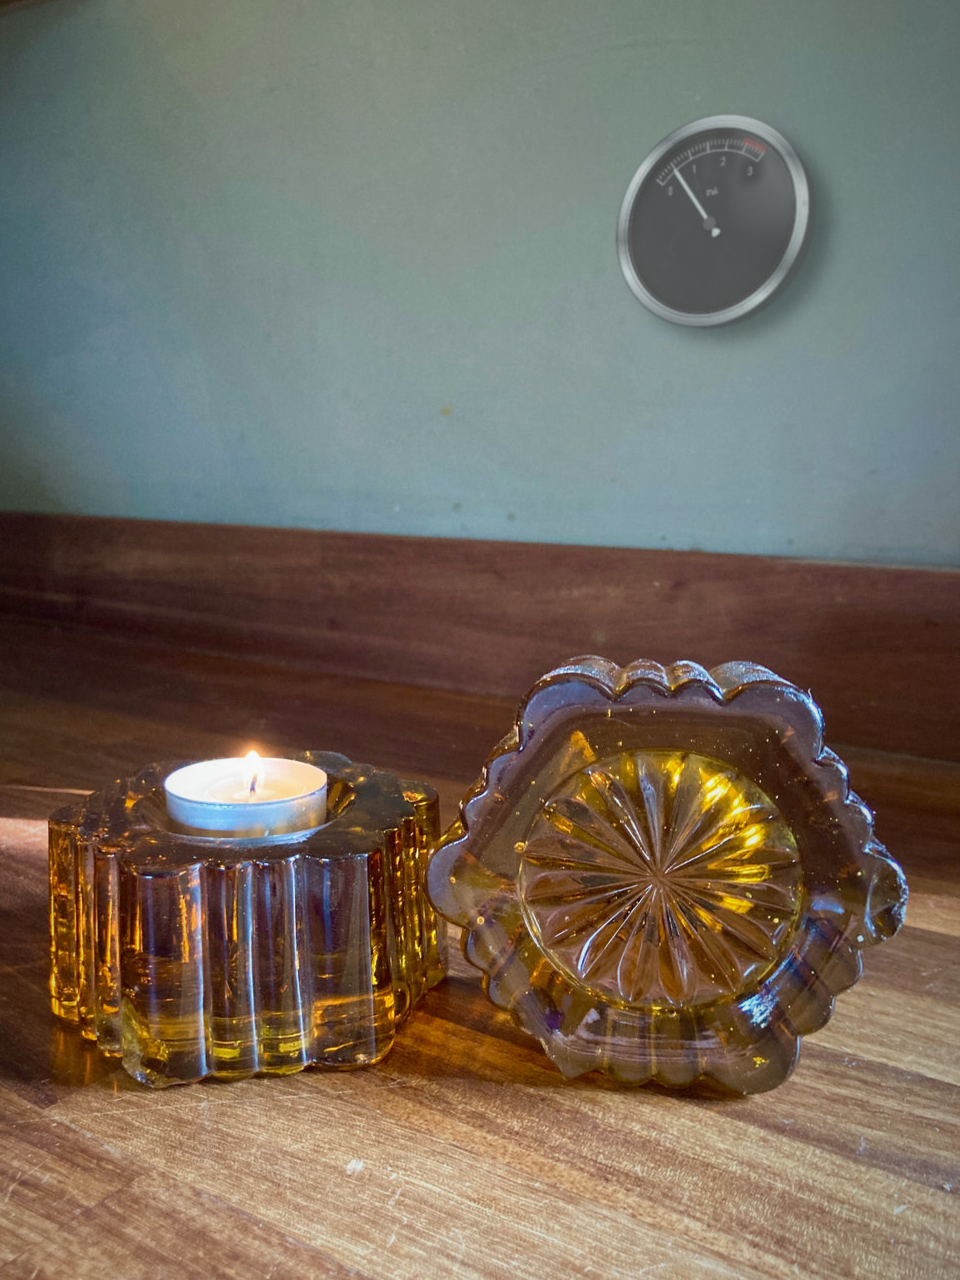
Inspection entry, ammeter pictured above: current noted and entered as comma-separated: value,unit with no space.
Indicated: 0.5,mA
